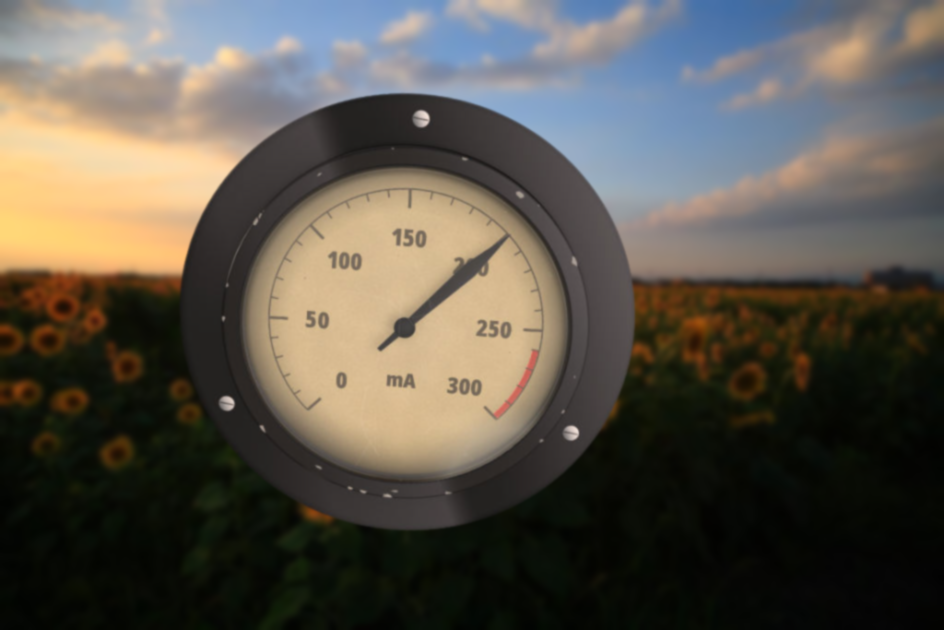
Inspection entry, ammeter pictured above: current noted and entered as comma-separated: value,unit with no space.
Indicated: 200,mA
